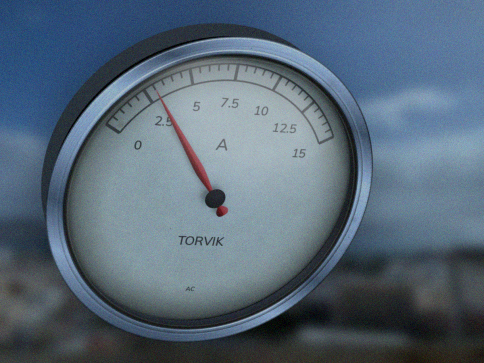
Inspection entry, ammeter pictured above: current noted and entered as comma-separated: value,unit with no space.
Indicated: 3,A
